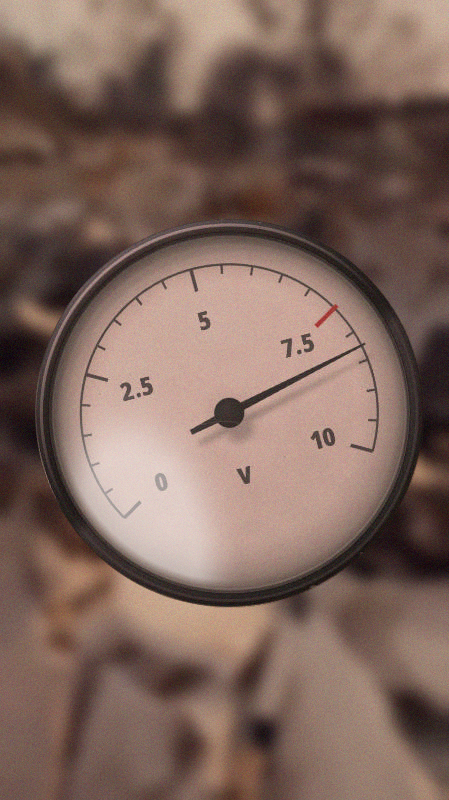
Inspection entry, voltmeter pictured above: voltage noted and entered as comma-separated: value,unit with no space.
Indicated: 8.25,V
